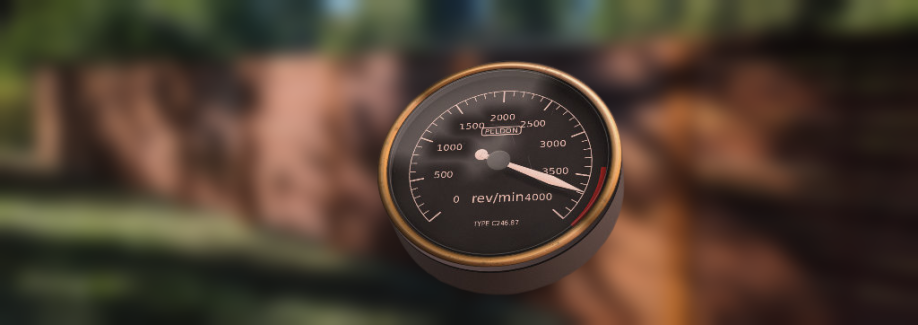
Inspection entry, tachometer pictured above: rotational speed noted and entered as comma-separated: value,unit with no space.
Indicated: 3700,rpm
